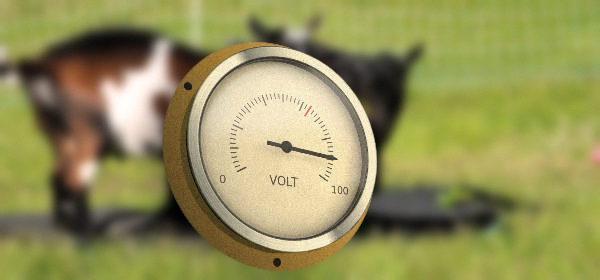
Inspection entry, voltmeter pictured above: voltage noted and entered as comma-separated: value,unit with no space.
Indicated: 90,V
